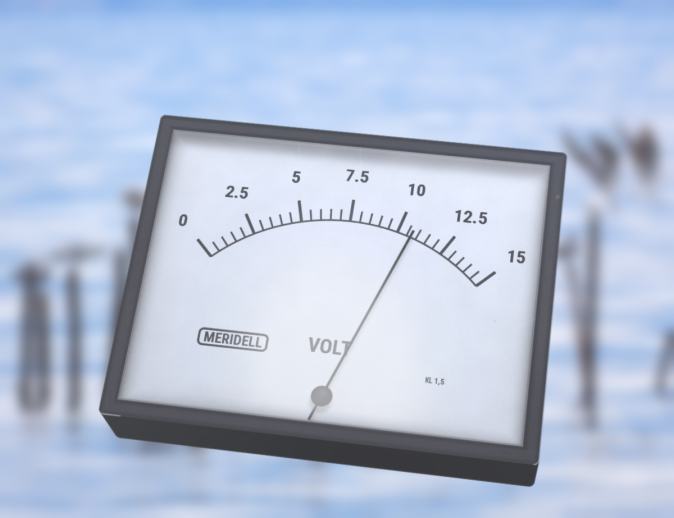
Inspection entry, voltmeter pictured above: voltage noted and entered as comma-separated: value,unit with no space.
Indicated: 10.75,V
